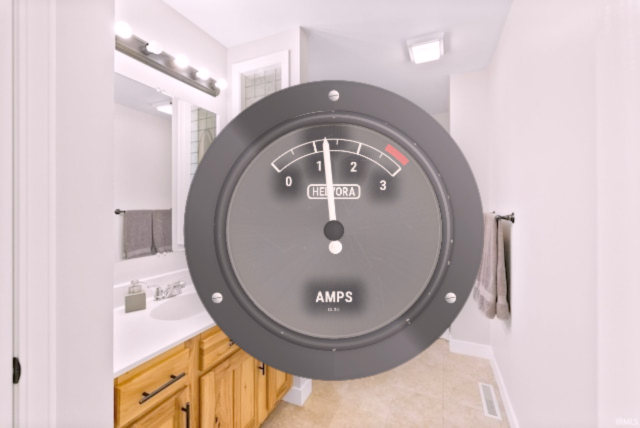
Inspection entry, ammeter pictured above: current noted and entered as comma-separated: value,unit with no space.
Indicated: 1.25,A
